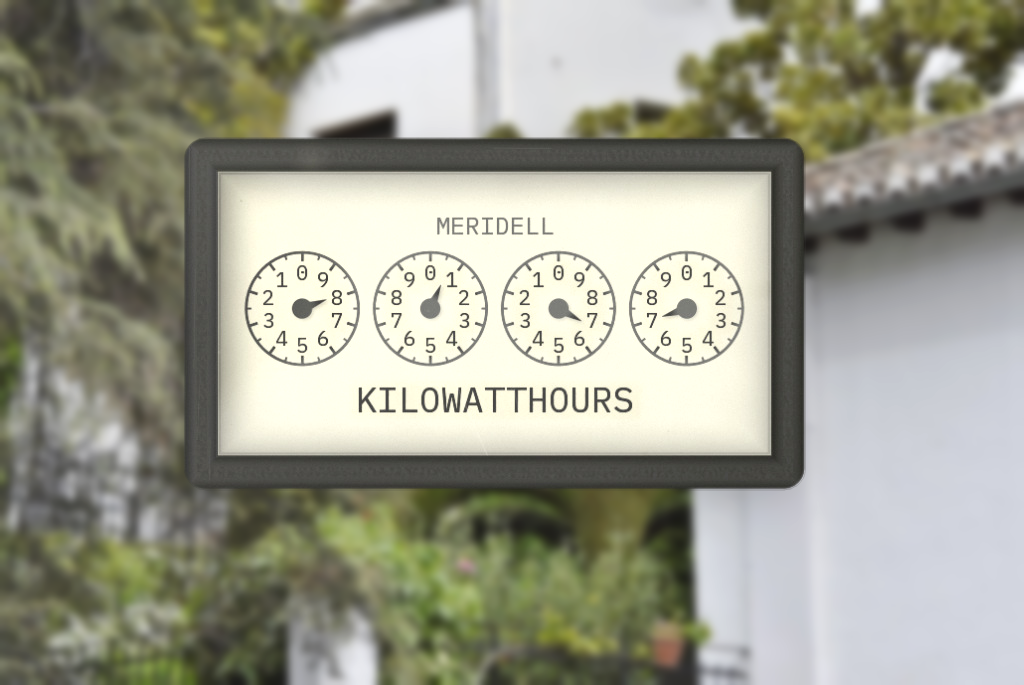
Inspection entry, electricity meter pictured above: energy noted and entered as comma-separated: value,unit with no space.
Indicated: 8067,kWh
